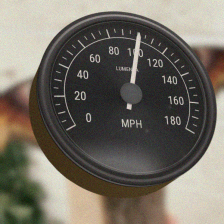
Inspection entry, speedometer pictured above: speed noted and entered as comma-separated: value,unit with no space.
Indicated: 100,mph
